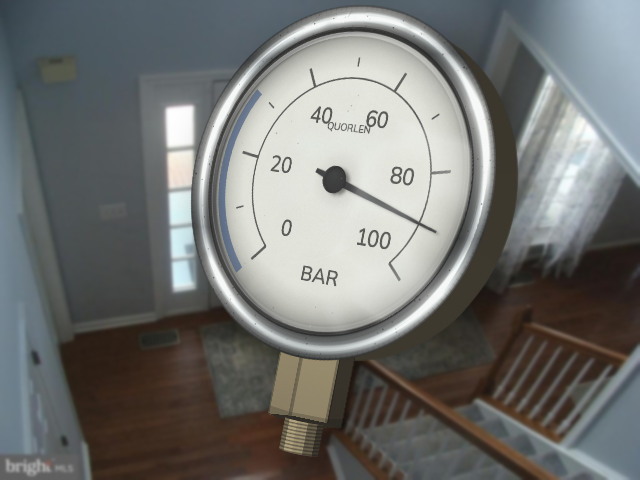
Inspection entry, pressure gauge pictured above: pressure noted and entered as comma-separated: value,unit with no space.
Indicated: 90,bar
